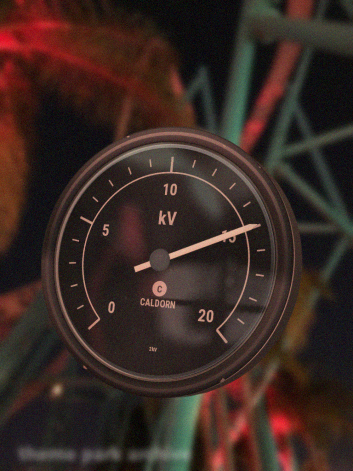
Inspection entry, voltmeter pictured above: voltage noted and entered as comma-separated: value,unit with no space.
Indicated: 15,kV
